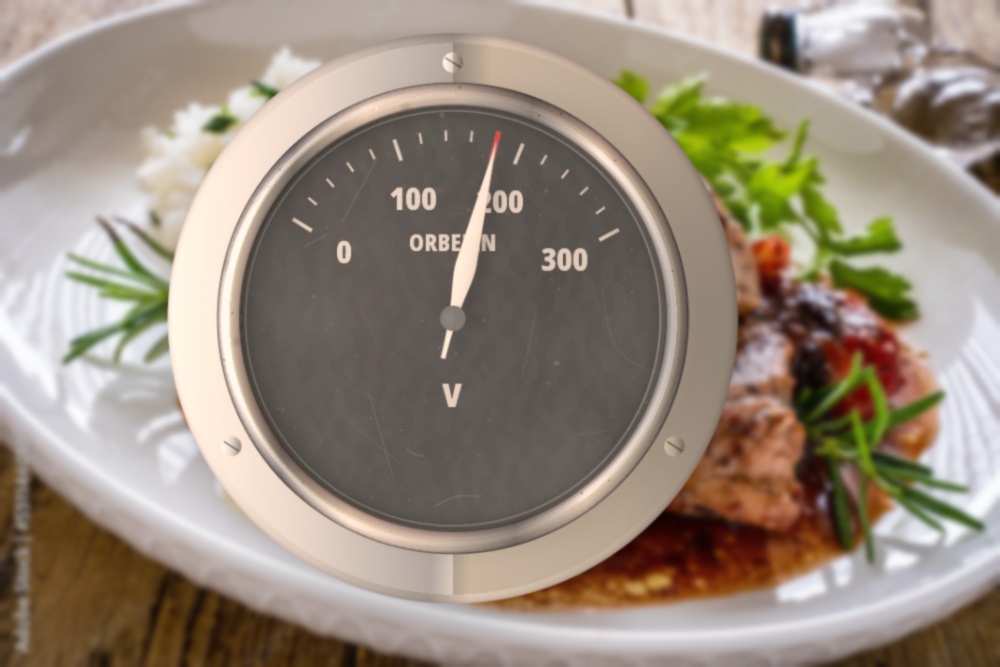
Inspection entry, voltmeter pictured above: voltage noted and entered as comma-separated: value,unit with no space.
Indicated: 180,V
